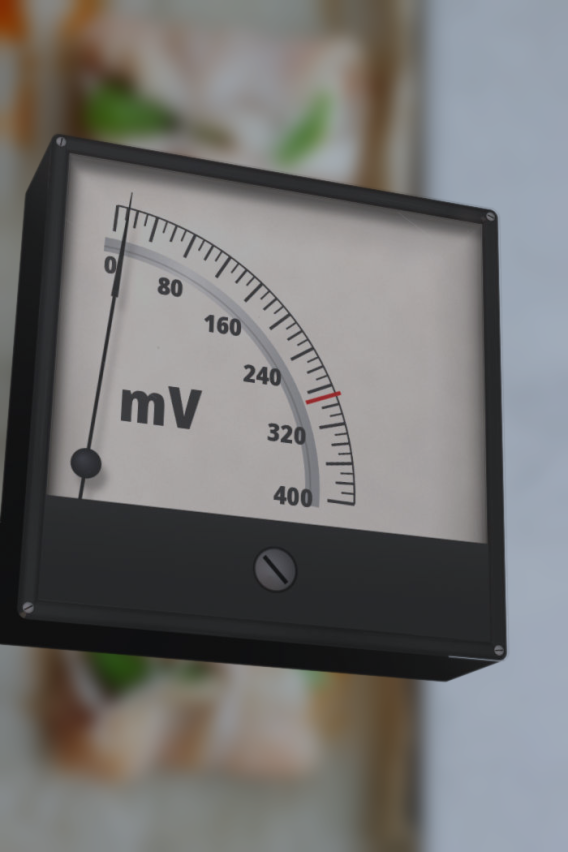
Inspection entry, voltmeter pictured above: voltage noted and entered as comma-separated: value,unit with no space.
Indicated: 10,mV
